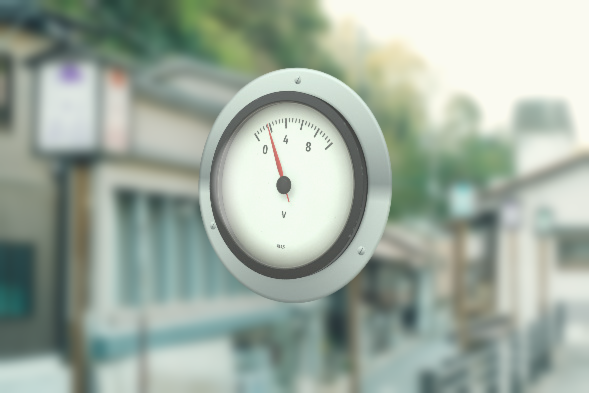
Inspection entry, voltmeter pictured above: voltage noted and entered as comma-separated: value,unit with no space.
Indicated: 2,V
